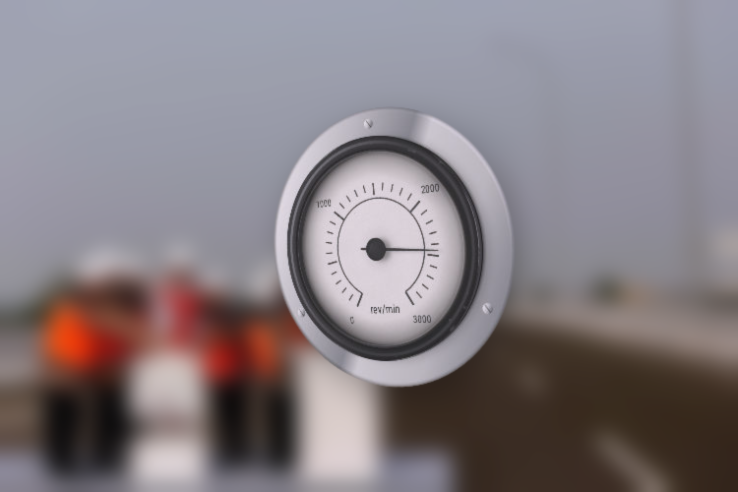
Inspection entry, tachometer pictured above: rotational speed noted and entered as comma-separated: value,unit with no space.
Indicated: 2450,rpm
